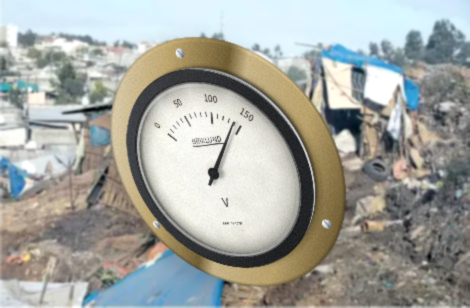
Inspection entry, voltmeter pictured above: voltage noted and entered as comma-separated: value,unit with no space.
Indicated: 140,V
